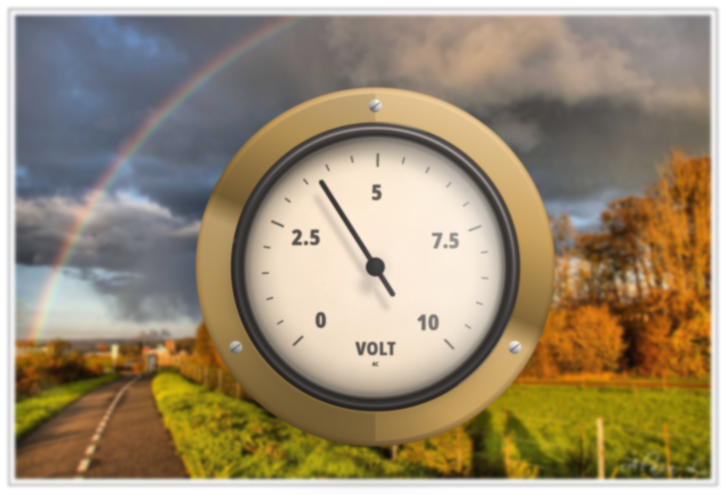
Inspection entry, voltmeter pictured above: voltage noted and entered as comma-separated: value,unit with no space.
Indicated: 3.75,V
